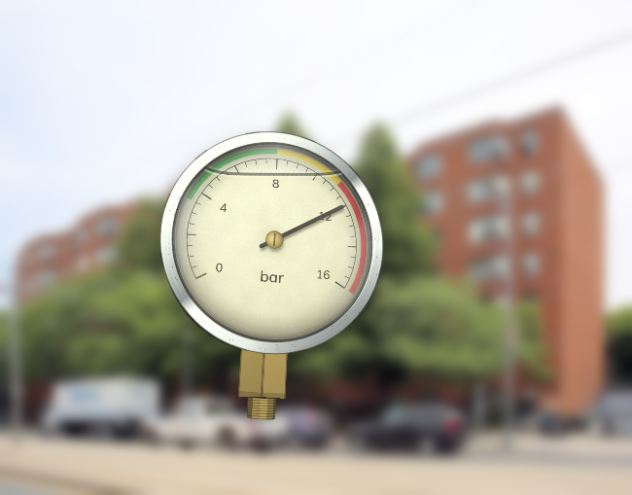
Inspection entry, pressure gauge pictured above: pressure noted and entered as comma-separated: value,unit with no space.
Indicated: 12,bar
